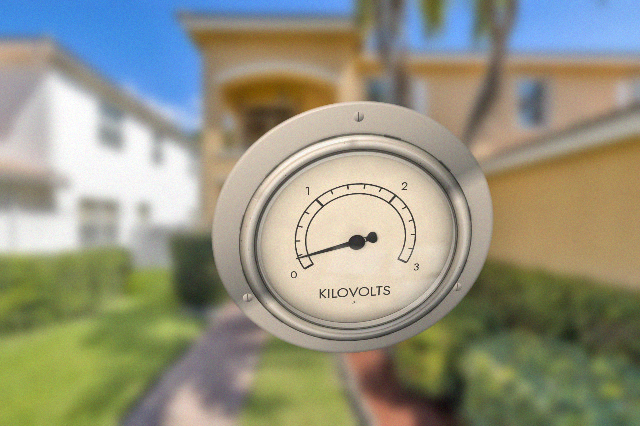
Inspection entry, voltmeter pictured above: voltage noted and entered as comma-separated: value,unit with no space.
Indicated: 0.2,kV
